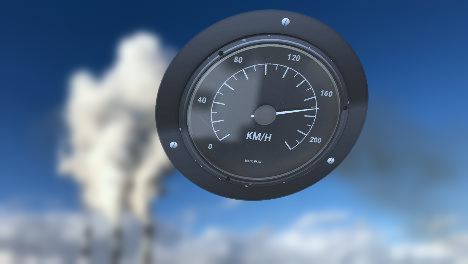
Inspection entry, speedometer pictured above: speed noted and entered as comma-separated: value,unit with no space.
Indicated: 170,km/h
